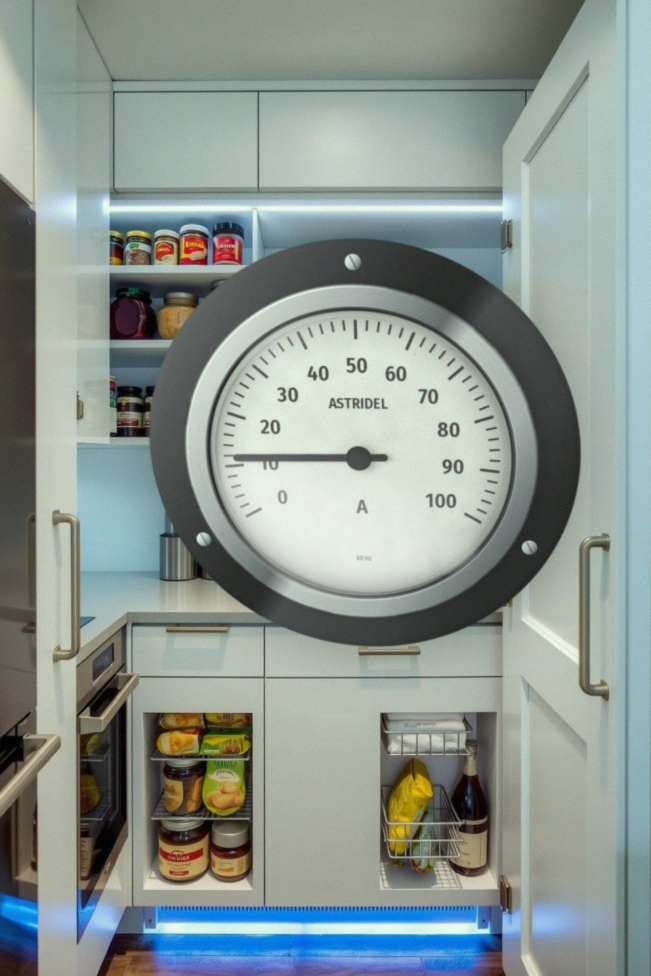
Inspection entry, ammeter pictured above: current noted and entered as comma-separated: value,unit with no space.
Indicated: 12,A
